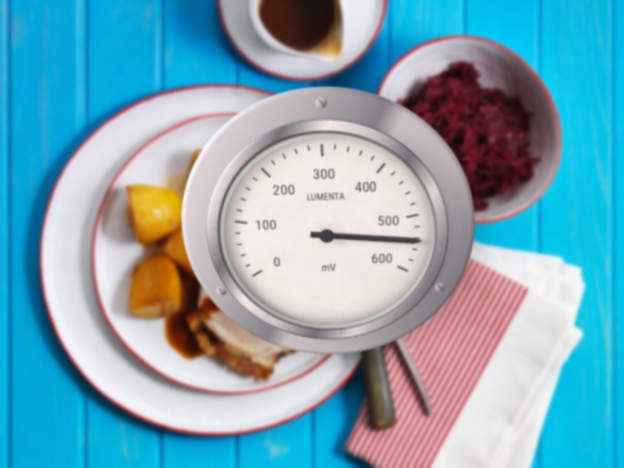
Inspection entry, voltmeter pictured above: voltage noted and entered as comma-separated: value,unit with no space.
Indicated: 540,mV
